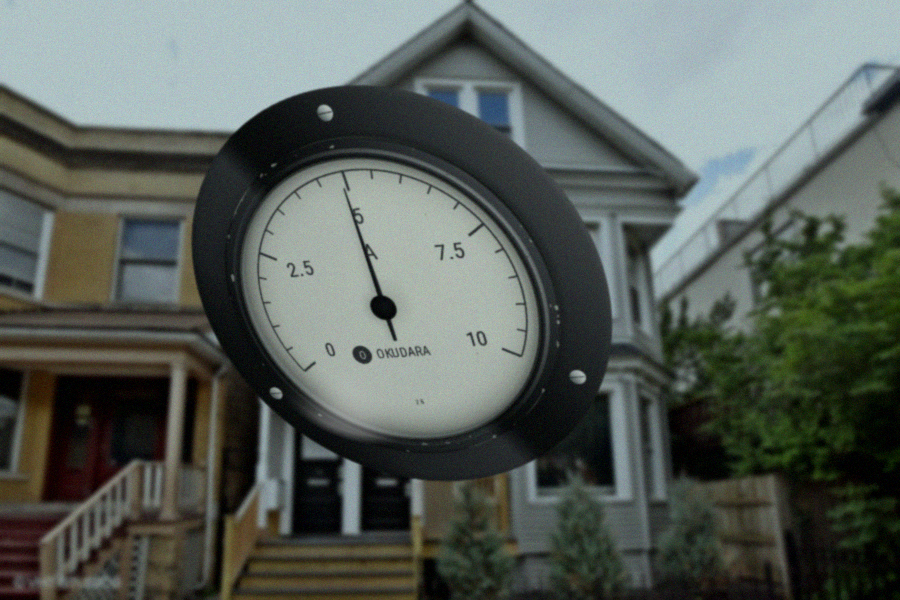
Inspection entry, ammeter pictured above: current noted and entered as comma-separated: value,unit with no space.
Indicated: 5,A
